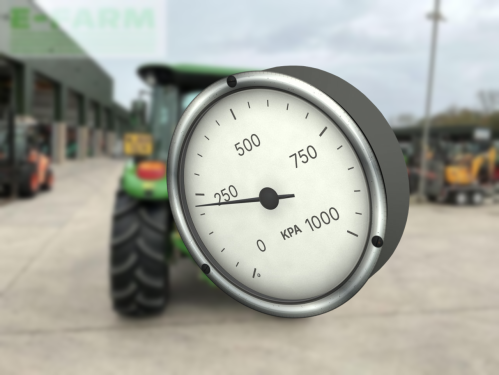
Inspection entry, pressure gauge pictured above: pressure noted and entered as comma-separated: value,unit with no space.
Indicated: 225,kPa
